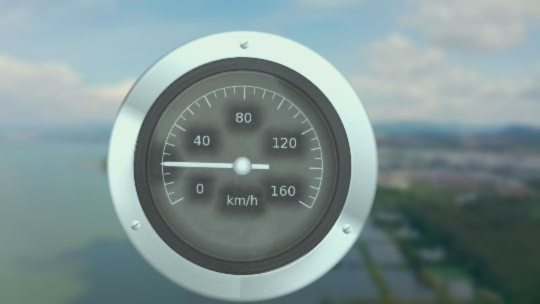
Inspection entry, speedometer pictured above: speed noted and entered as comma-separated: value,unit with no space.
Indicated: 20,km/h
